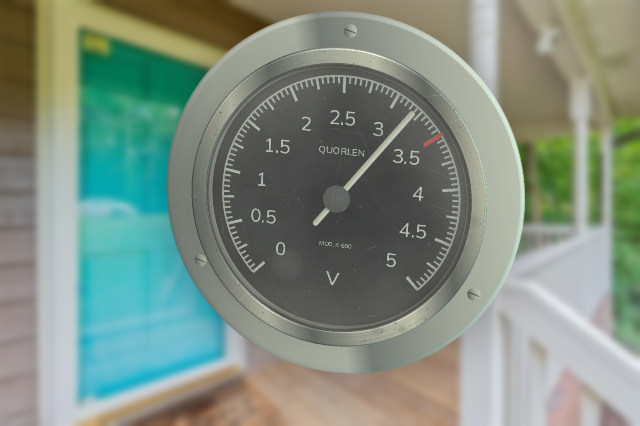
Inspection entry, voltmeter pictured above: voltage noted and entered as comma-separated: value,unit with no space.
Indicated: 3.2,V
